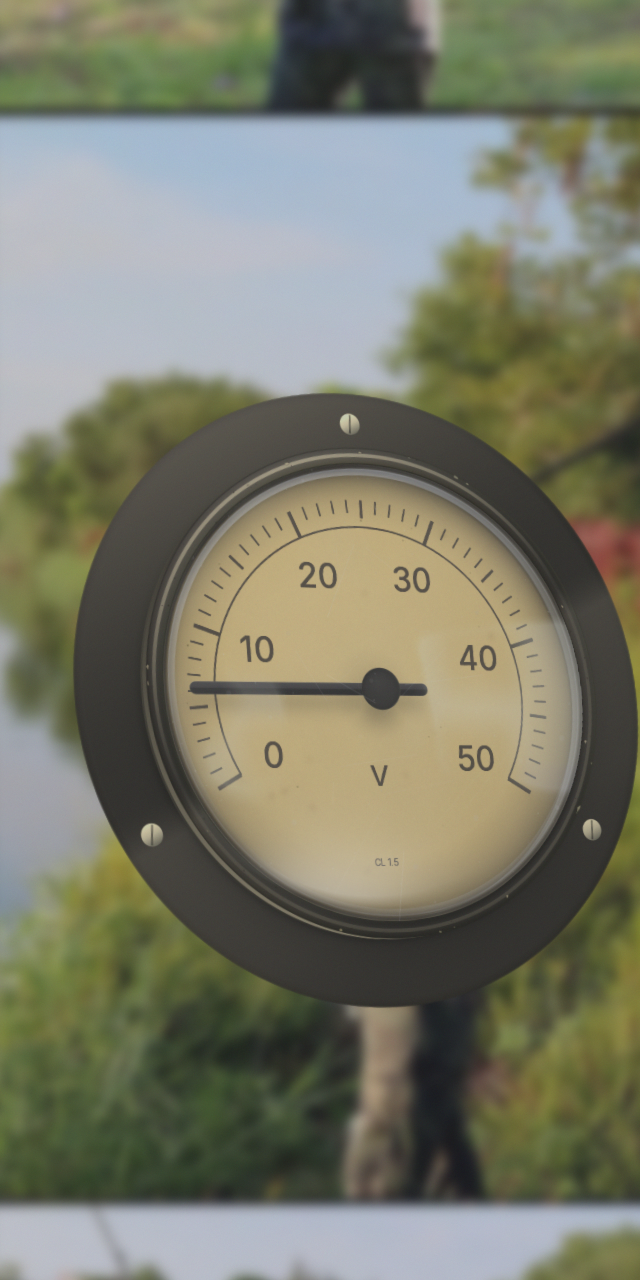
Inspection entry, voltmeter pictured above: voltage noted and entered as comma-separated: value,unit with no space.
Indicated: 6,V
